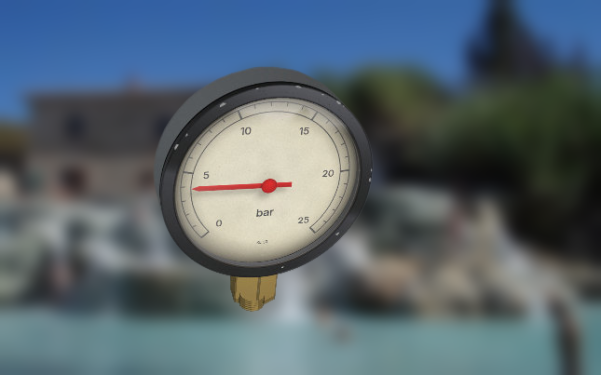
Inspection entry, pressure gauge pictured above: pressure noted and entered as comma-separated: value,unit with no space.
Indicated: 4,bar
